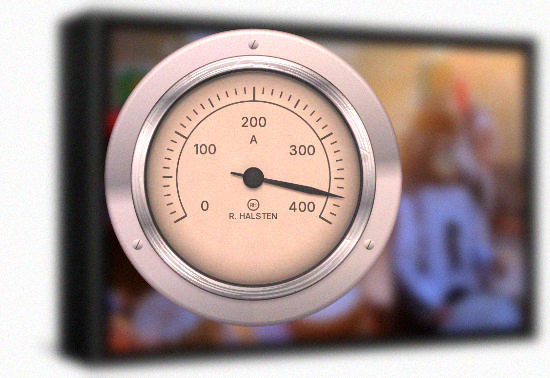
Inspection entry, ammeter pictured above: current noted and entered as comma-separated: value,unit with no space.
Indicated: 370,A
